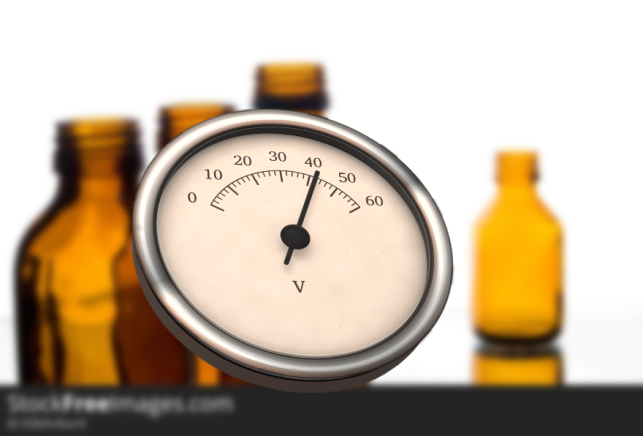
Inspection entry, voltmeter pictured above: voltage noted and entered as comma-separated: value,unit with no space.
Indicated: 42,V
